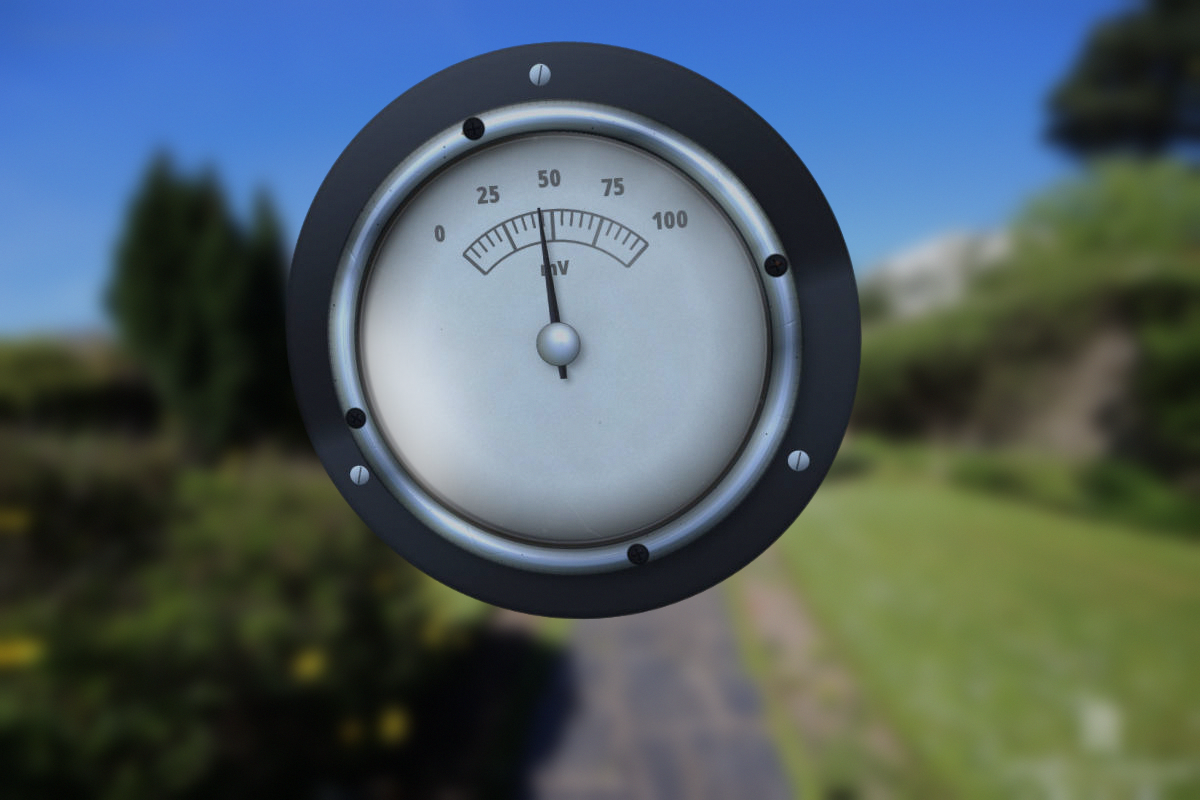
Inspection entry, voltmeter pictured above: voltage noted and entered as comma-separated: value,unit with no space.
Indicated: 45,mV
